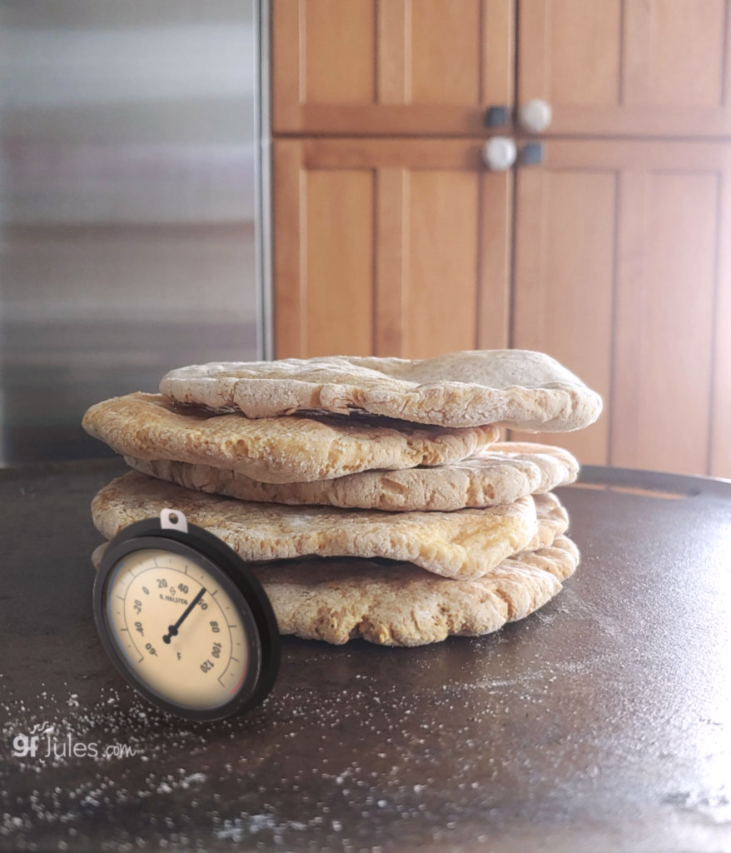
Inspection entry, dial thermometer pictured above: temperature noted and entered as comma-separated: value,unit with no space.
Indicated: 55,°F
